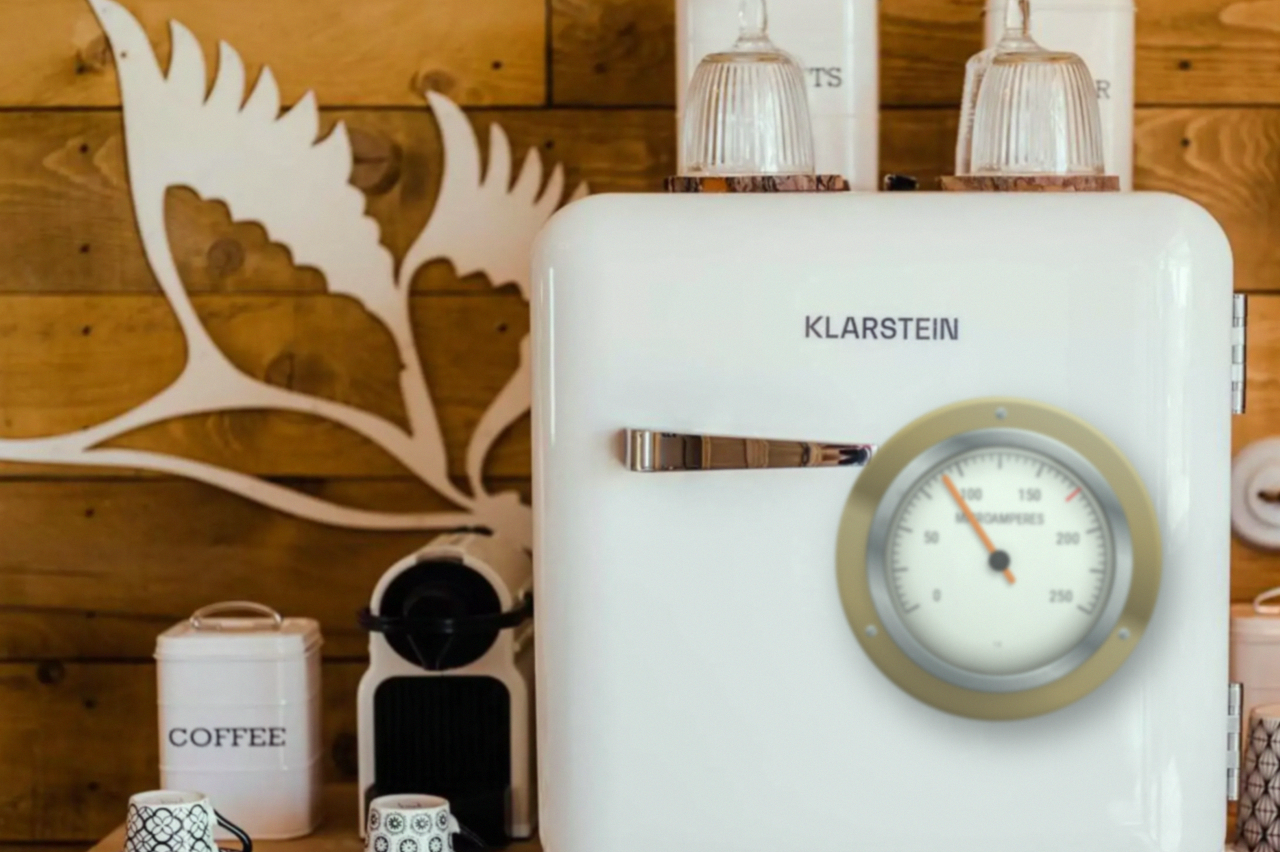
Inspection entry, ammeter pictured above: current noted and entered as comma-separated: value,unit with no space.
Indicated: 90,µA
